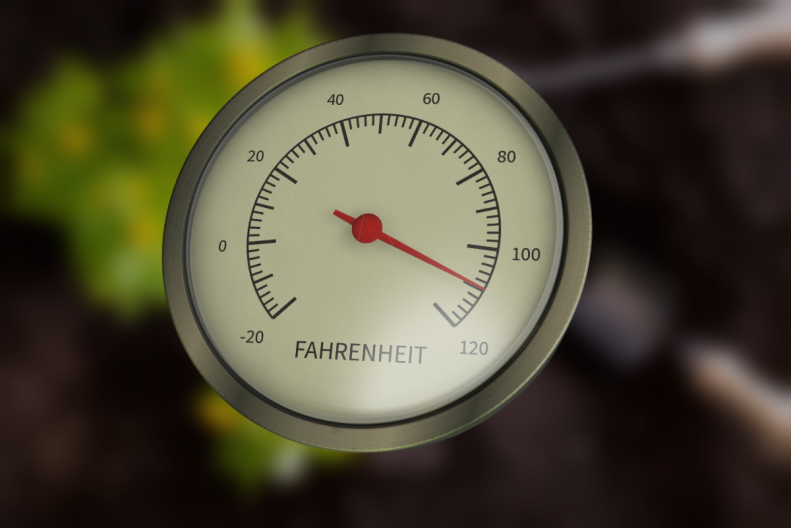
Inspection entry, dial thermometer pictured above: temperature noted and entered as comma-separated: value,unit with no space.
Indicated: 110,°F
